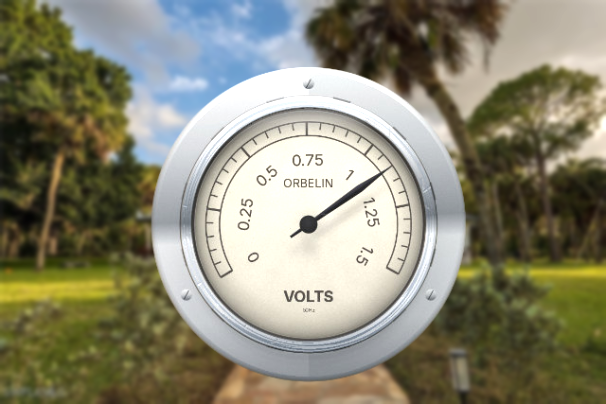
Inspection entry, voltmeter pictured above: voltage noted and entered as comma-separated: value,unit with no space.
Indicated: 1.1,V
